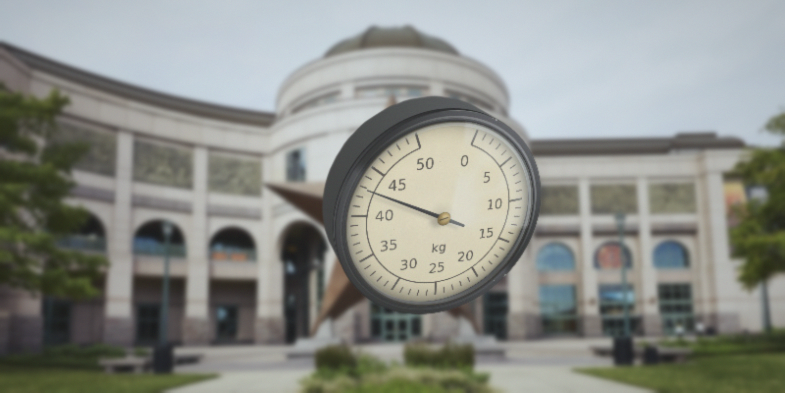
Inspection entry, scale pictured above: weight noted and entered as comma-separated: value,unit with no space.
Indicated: 43,kg
